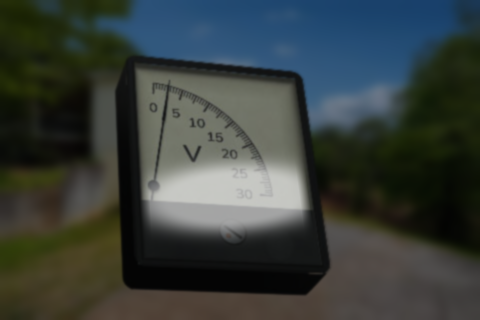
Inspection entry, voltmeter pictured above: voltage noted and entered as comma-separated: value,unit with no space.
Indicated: 2.5,V
